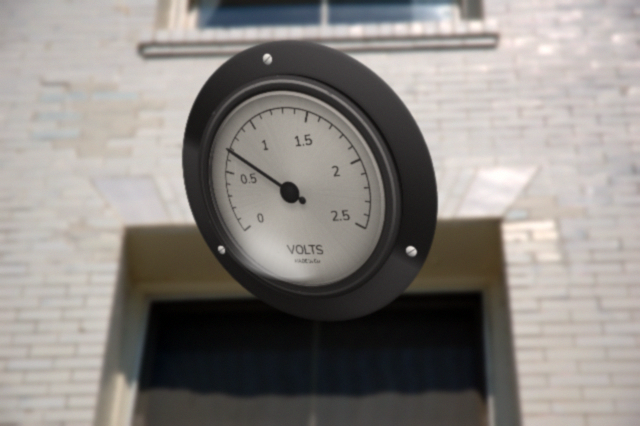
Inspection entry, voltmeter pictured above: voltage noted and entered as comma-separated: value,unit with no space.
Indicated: 0.7,V
